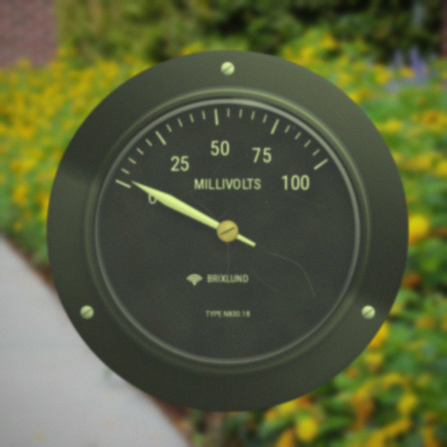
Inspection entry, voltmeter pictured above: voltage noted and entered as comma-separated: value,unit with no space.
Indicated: 2.5,mV
